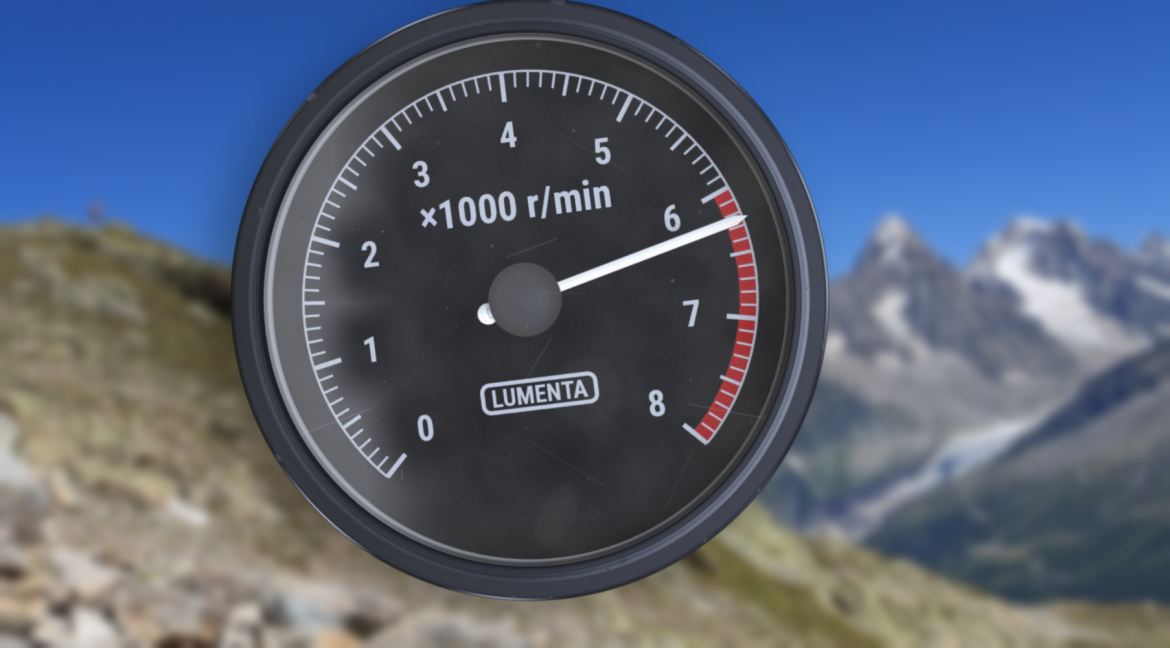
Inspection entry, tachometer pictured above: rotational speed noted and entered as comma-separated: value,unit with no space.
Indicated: 6250,rpm
